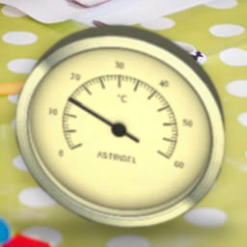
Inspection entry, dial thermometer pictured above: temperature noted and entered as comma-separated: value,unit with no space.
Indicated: 15,°C
